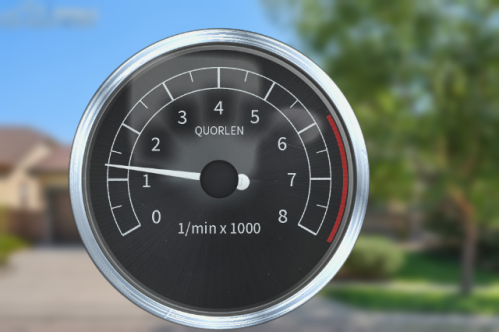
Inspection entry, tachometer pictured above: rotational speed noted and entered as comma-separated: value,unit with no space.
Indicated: 1250,rpm
